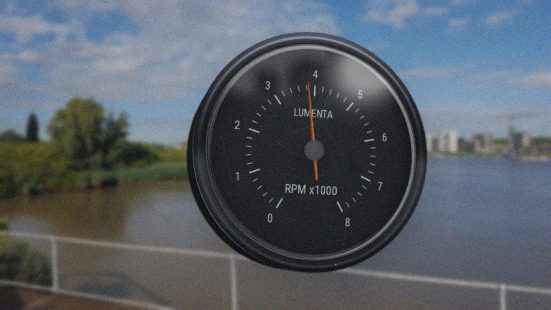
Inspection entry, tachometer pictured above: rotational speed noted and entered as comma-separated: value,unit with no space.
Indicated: 3800,rpm
